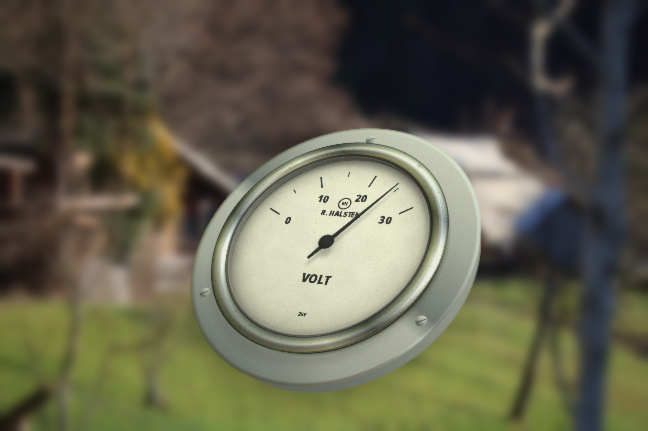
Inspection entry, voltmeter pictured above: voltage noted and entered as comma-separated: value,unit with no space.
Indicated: 25,V
